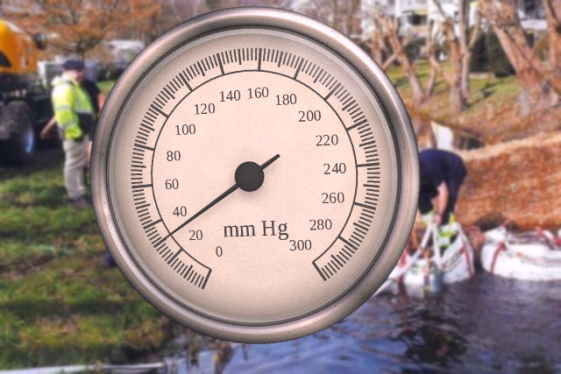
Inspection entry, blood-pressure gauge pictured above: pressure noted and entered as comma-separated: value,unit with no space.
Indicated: 30,mmHg
